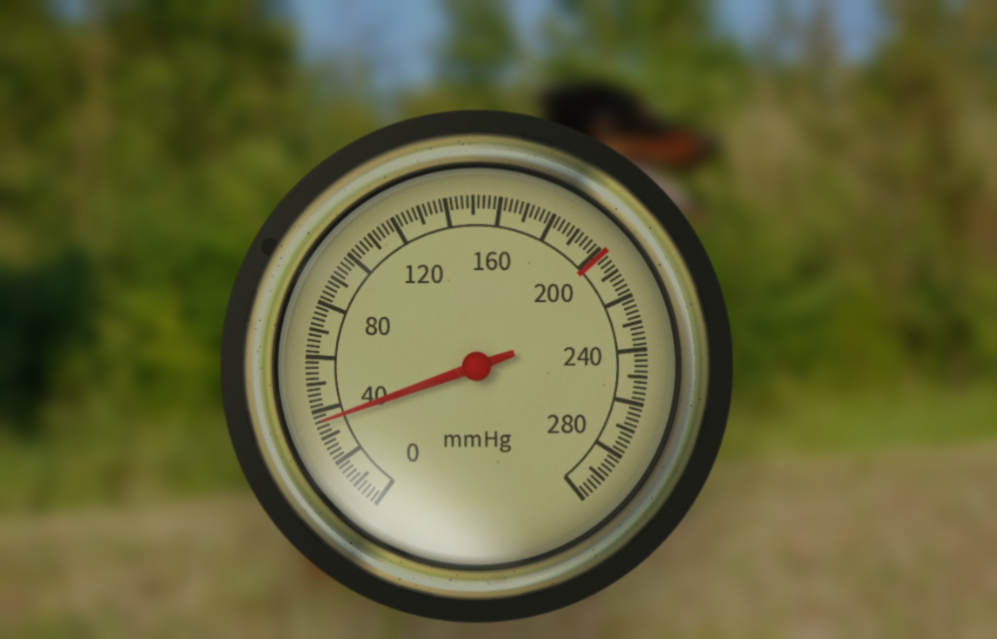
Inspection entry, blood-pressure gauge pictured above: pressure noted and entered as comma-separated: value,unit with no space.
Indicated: 36,mmHg
